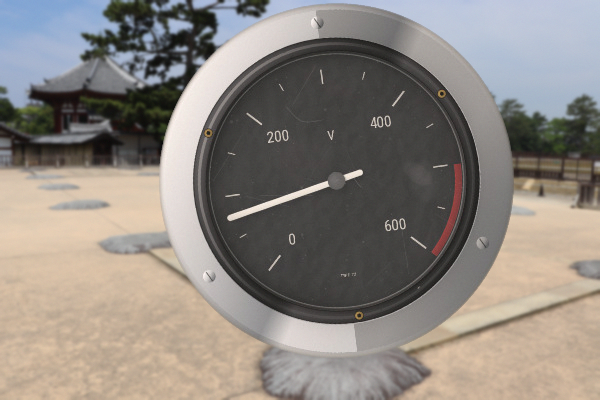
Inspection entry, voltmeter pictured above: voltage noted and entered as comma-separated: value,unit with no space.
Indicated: 75,V
